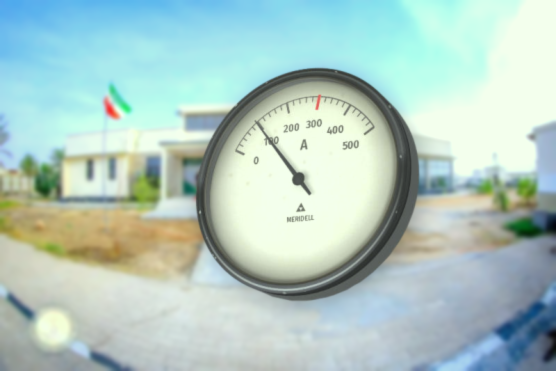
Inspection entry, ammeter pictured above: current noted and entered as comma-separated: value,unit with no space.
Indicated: 100,A
